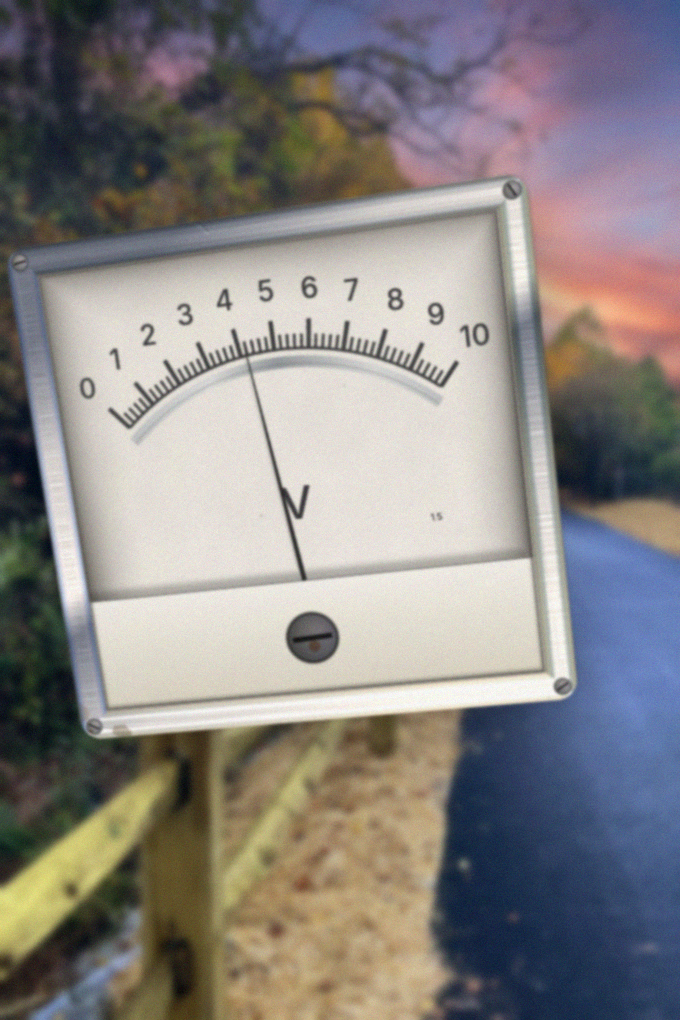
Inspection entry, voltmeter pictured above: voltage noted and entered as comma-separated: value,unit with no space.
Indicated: 4.2,V
